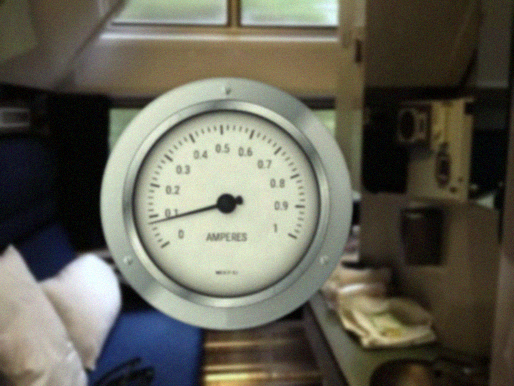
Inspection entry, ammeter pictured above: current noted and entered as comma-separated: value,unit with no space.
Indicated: 0.08,A
